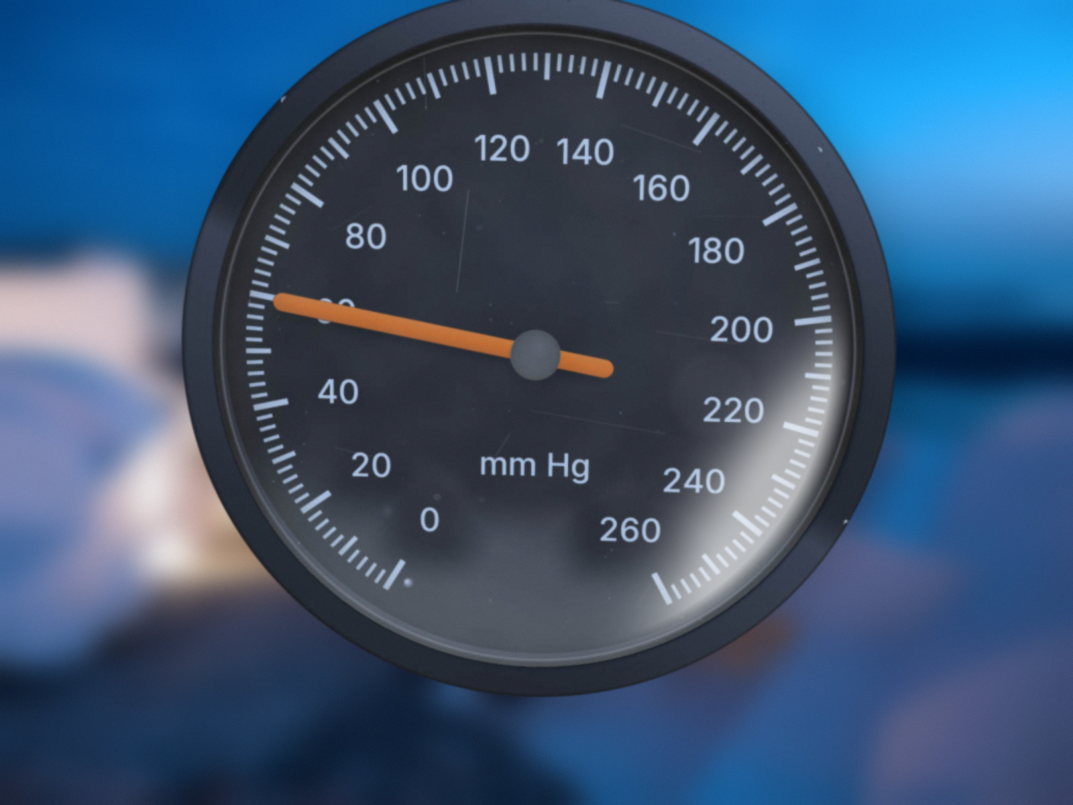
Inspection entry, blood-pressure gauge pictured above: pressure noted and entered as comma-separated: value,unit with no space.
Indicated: 60,mmHg
